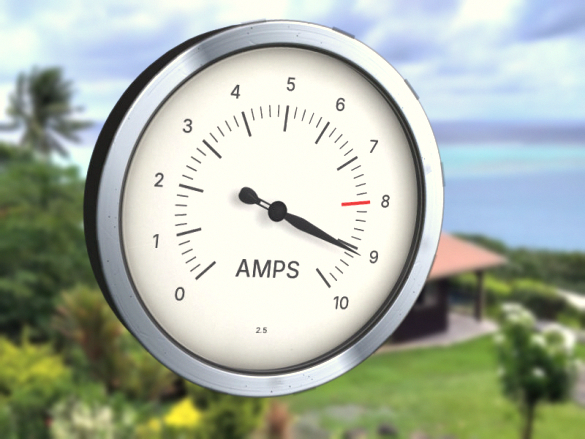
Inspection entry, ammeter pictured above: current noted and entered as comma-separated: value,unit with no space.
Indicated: 9.1,A
